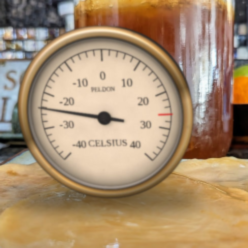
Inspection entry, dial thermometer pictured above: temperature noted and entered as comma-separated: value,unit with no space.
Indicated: -24,°C
